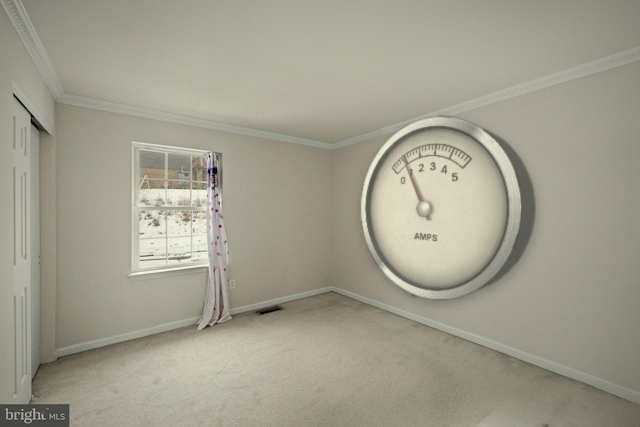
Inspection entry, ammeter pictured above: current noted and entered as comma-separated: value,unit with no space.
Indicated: 1,A
